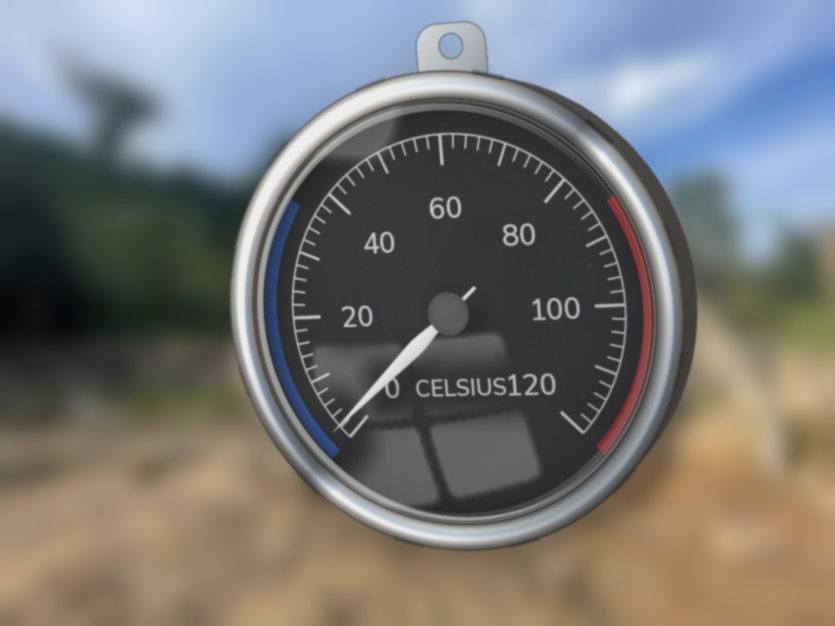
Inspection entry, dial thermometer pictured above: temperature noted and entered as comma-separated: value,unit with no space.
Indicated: 2,°C
